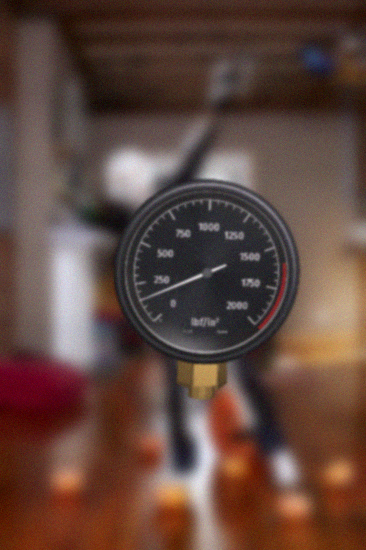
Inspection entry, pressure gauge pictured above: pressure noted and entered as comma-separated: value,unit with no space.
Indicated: 150,psi
